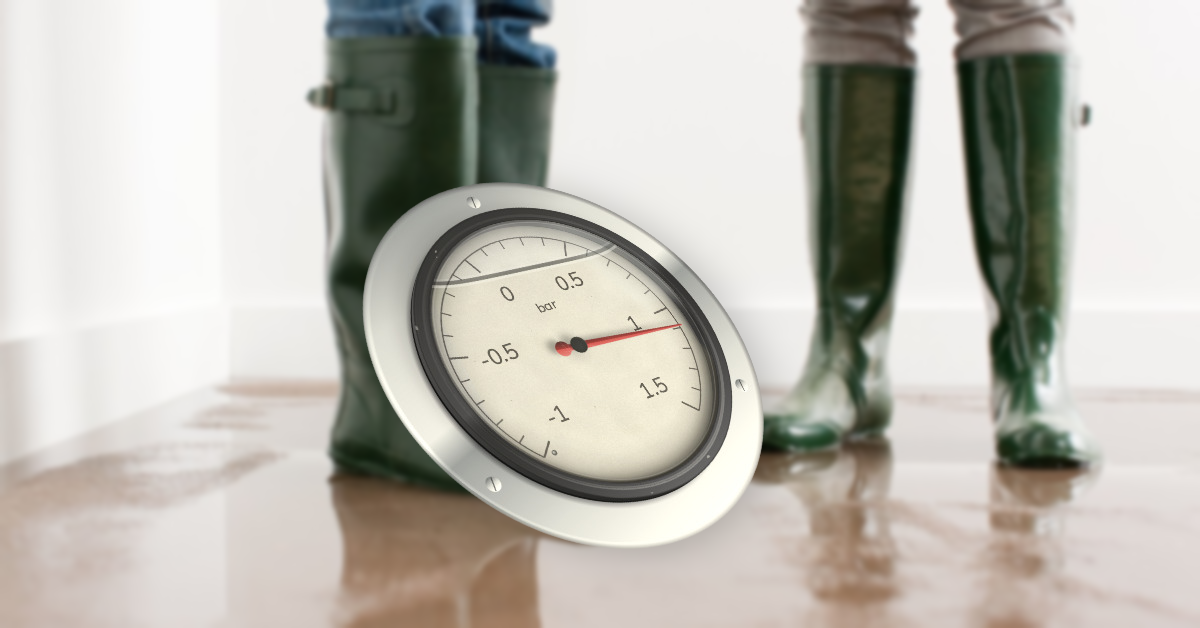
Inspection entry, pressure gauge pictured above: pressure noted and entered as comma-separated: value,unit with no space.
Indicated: 1.1,bar
